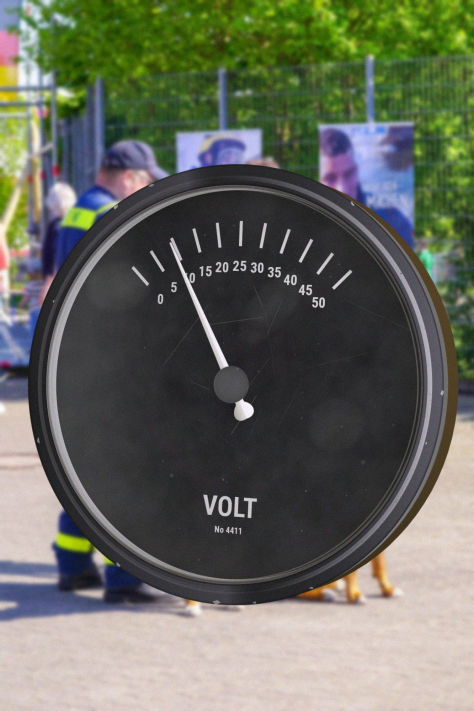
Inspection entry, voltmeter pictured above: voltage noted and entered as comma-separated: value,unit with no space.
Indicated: 10,V
